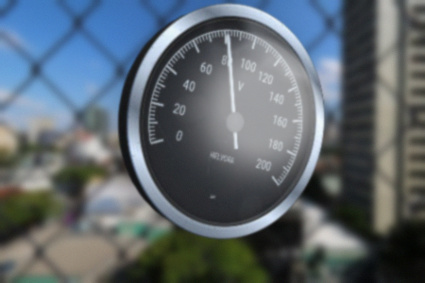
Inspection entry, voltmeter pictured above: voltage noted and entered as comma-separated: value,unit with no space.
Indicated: 80,V
